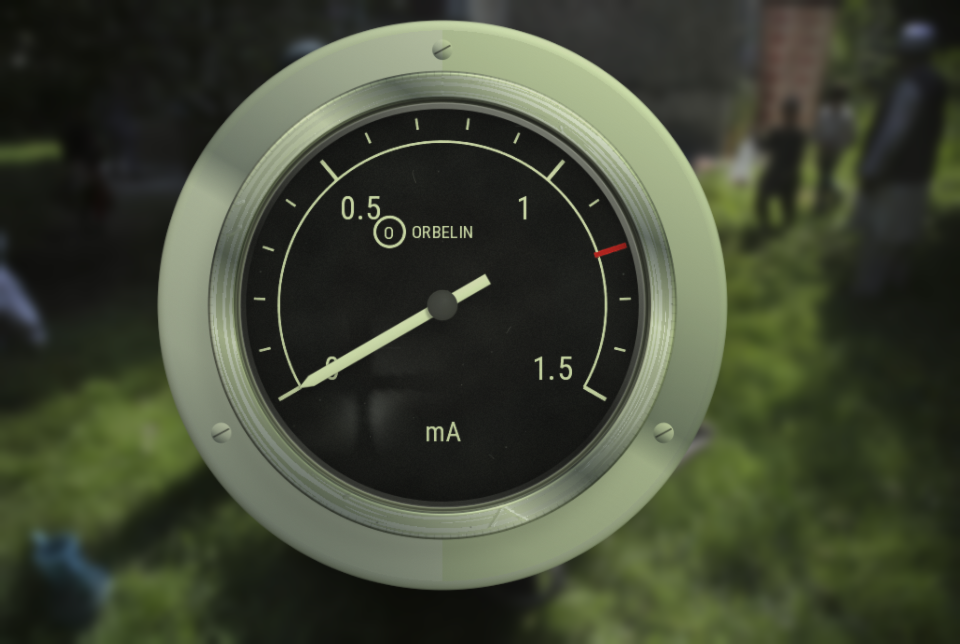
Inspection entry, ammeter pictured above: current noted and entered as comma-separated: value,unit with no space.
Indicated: 0,mA
